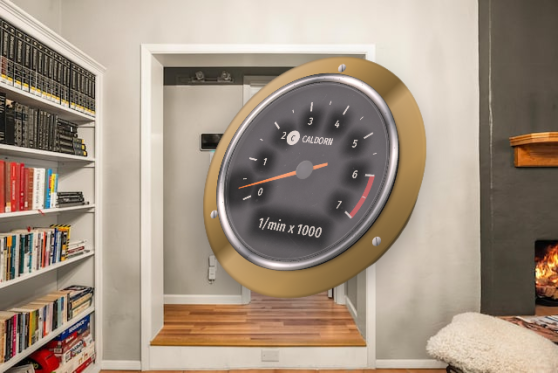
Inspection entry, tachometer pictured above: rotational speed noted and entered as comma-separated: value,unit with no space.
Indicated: 250,rpm
